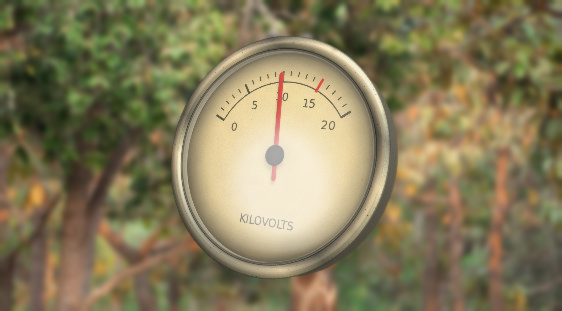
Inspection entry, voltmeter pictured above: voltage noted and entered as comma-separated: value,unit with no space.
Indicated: 10,kV
